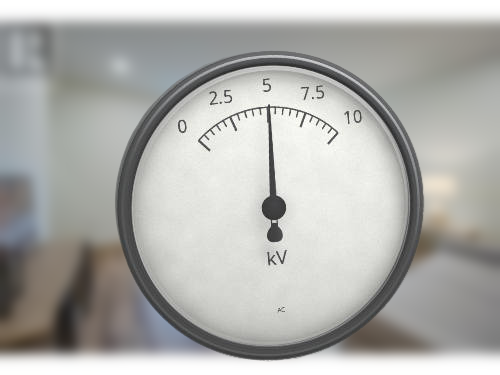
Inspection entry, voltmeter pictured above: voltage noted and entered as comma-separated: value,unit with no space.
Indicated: 5,kV
